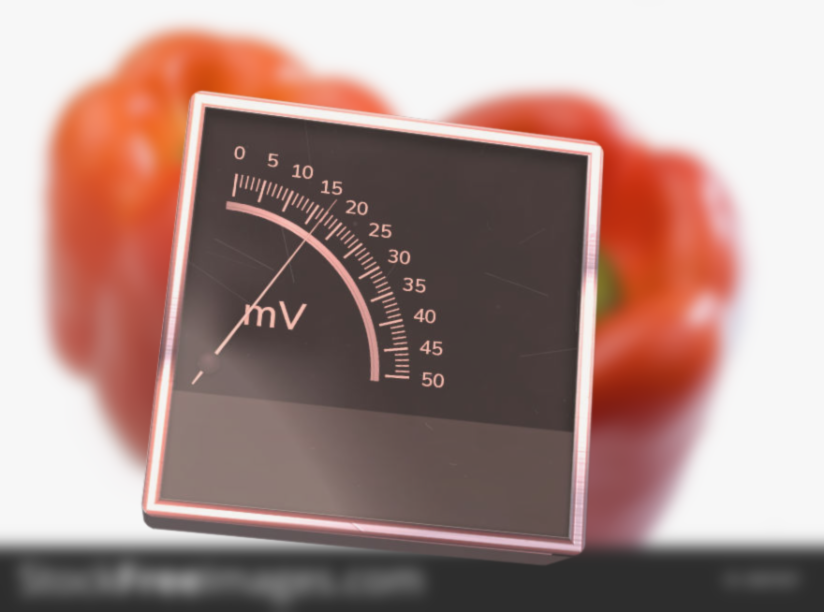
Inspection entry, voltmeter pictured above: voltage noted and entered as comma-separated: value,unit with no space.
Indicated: 17,mV
